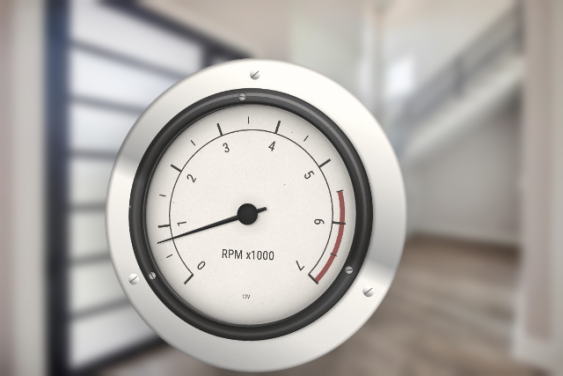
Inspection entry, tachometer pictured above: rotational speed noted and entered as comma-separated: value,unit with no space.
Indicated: 750,rpm
